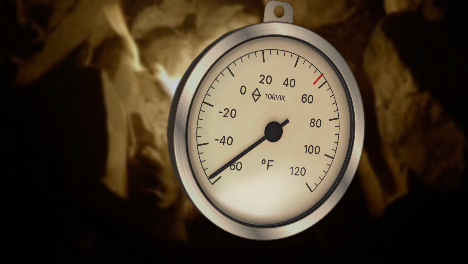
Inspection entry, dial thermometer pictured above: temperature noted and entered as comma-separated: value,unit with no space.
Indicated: -56,°F
